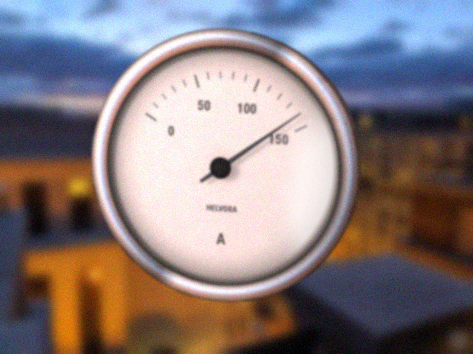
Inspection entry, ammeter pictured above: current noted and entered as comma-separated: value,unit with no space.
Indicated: 140,A
